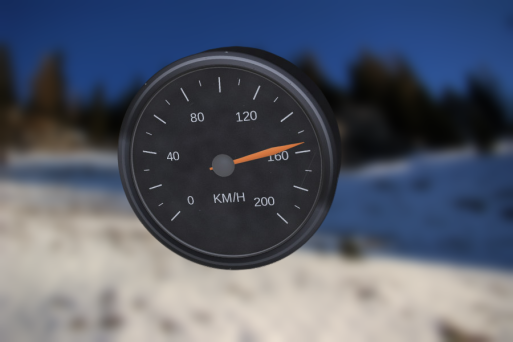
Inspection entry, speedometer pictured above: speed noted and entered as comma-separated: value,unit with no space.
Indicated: 155,km/h
